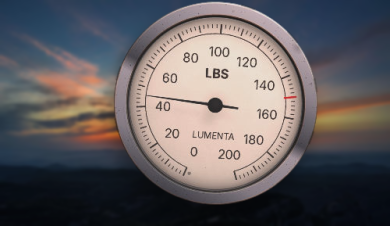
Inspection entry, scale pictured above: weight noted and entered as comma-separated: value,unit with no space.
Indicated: 46,lb
